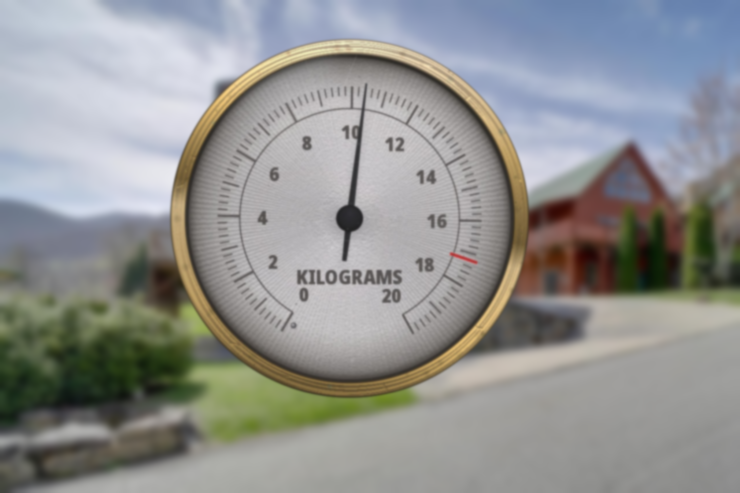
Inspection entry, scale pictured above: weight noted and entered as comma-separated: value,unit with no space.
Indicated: 10.4,kg
